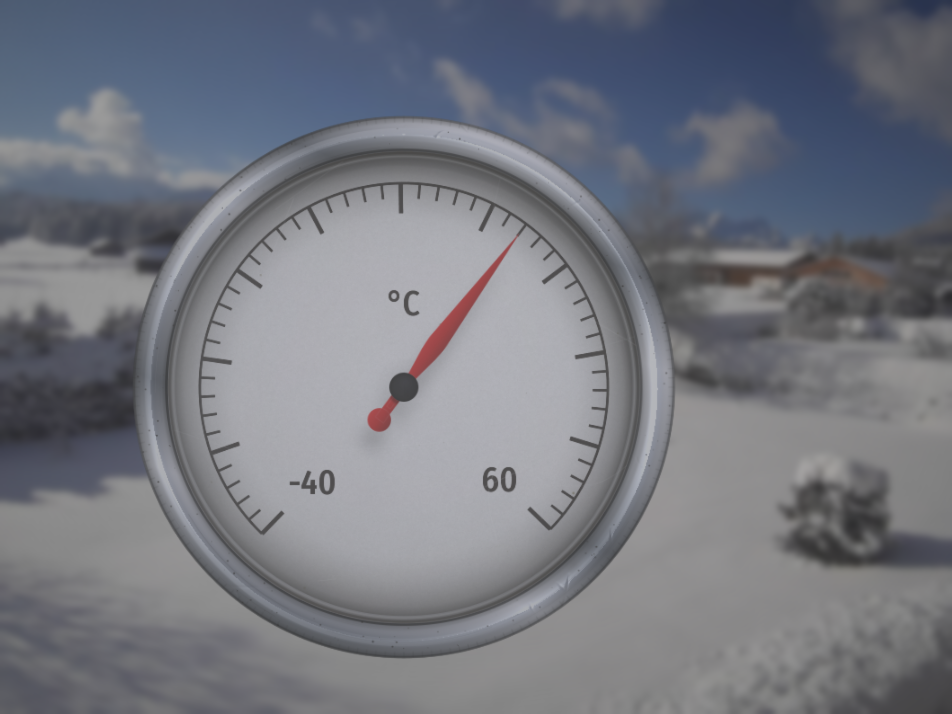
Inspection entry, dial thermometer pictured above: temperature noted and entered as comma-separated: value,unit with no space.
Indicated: 24,°C
